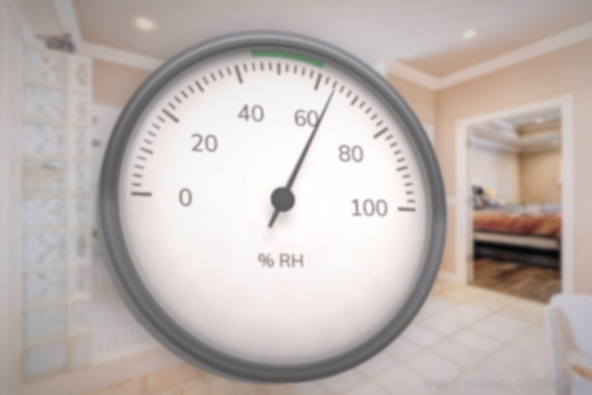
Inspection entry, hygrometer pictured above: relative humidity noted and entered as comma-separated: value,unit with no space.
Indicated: 64,%
